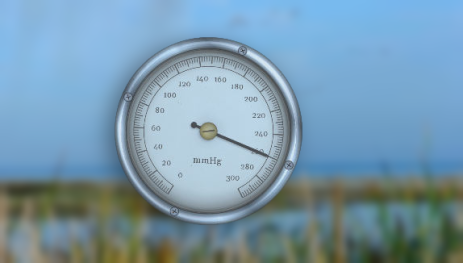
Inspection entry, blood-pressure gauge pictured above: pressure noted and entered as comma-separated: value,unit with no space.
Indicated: 260,mmHg
